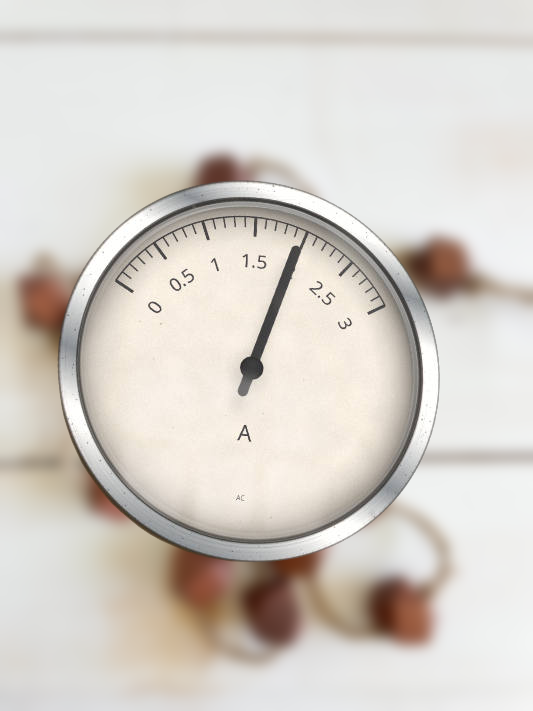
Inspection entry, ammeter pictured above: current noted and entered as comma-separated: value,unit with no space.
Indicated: 1.95,A
